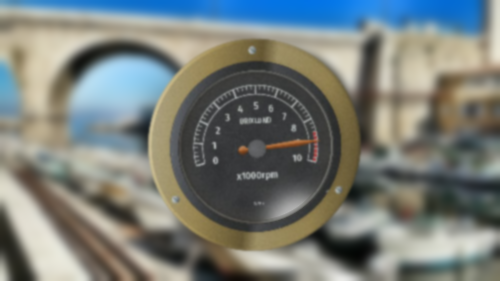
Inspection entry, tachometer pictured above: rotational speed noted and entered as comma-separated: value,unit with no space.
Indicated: 9000,rpm
